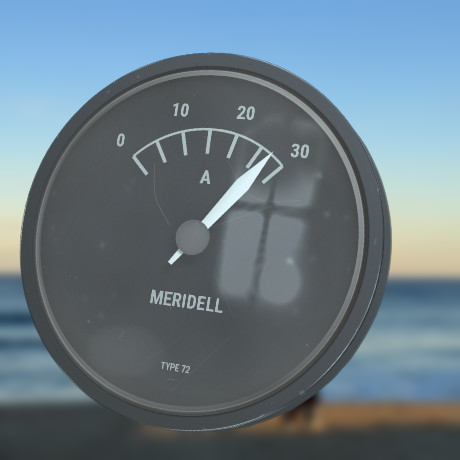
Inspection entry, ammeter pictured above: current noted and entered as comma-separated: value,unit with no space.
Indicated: 27.5,A
